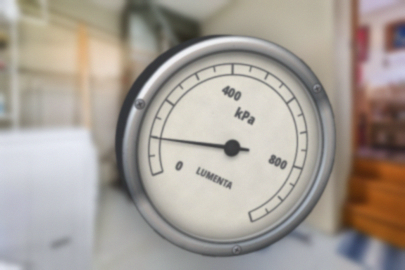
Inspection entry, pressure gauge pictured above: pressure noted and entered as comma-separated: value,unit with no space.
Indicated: 100,kPa
